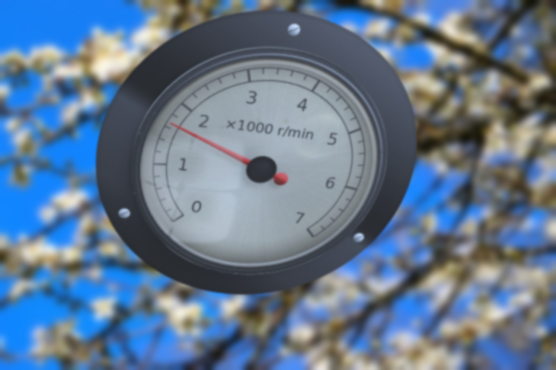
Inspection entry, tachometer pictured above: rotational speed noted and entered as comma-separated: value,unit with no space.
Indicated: 1700,rpm
